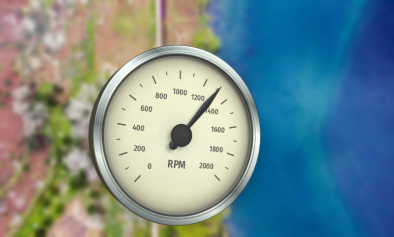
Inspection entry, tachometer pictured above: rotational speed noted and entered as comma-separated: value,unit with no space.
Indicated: 1300,rpm
